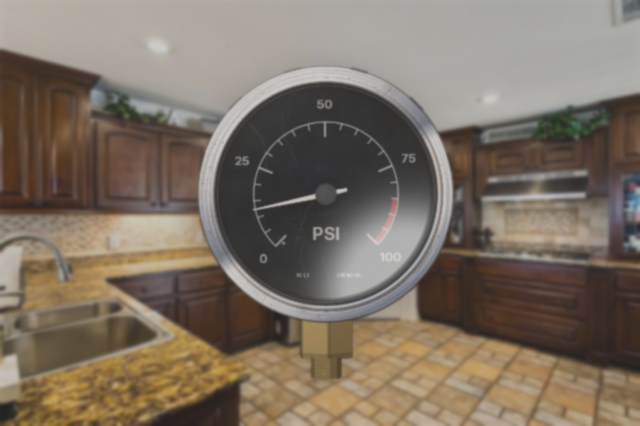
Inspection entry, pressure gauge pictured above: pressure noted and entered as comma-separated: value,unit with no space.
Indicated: 12.5,psi
